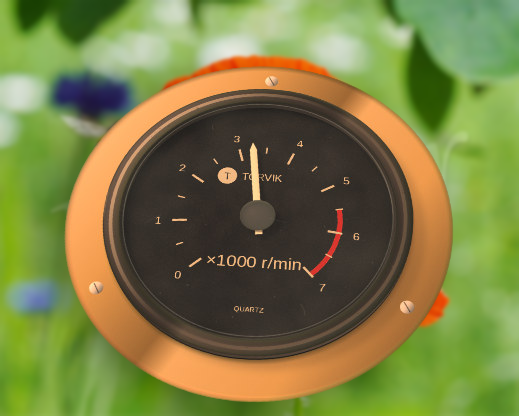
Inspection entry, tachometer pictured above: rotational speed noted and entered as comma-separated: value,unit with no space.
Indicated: 3250,rpm
